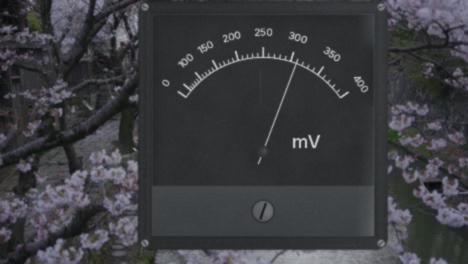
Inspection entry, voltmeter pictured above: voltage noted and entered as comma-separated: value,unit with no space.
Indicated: 310,mV
